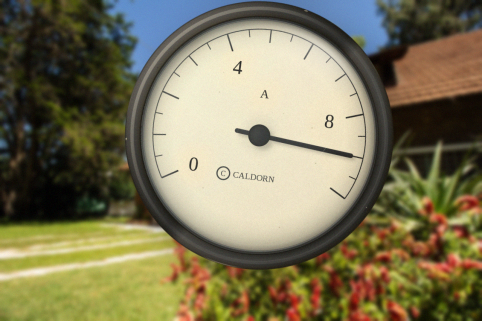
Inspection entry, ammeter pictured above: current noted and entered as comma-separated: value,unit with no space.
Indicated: 9,A
